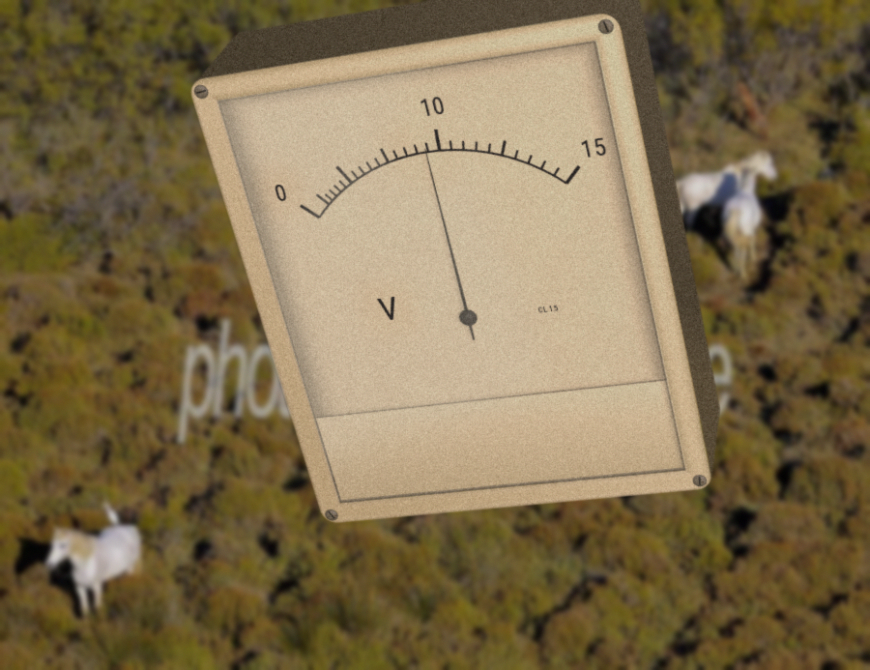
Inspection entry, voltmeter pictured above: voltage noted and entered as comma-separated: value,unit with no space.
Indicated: 9.5,V
